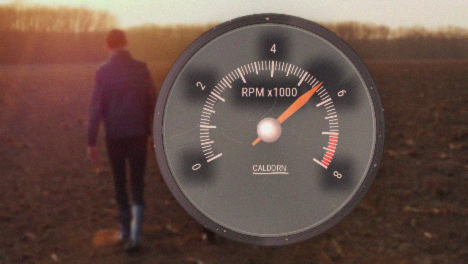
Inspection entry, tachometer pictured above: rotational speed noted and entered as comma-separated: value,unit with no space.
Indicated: 5500,rpm
